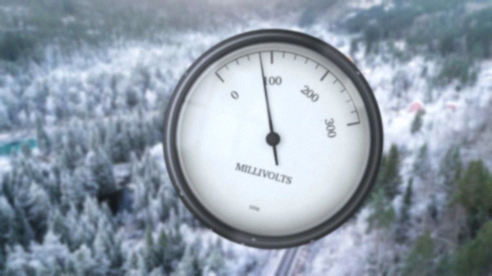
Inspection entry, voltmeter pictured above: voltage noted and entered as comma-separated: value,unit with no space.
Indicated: 80,mV
